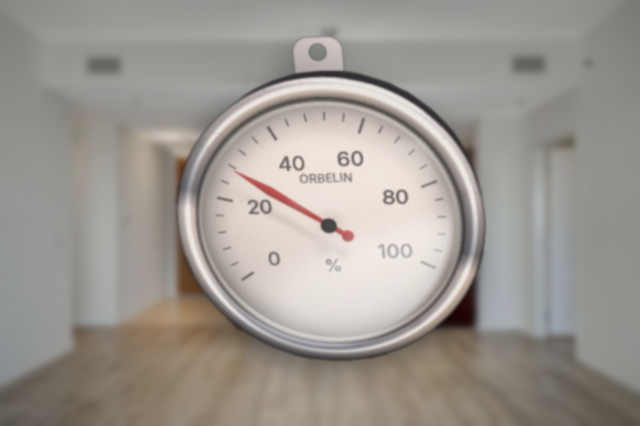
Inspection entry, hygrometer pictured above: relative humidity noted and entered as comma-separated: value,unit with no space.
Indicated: 28,%
